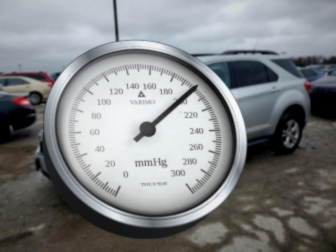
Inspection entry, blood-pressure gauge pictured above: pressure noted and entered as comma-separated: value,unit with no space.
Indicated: 200,mmHg
